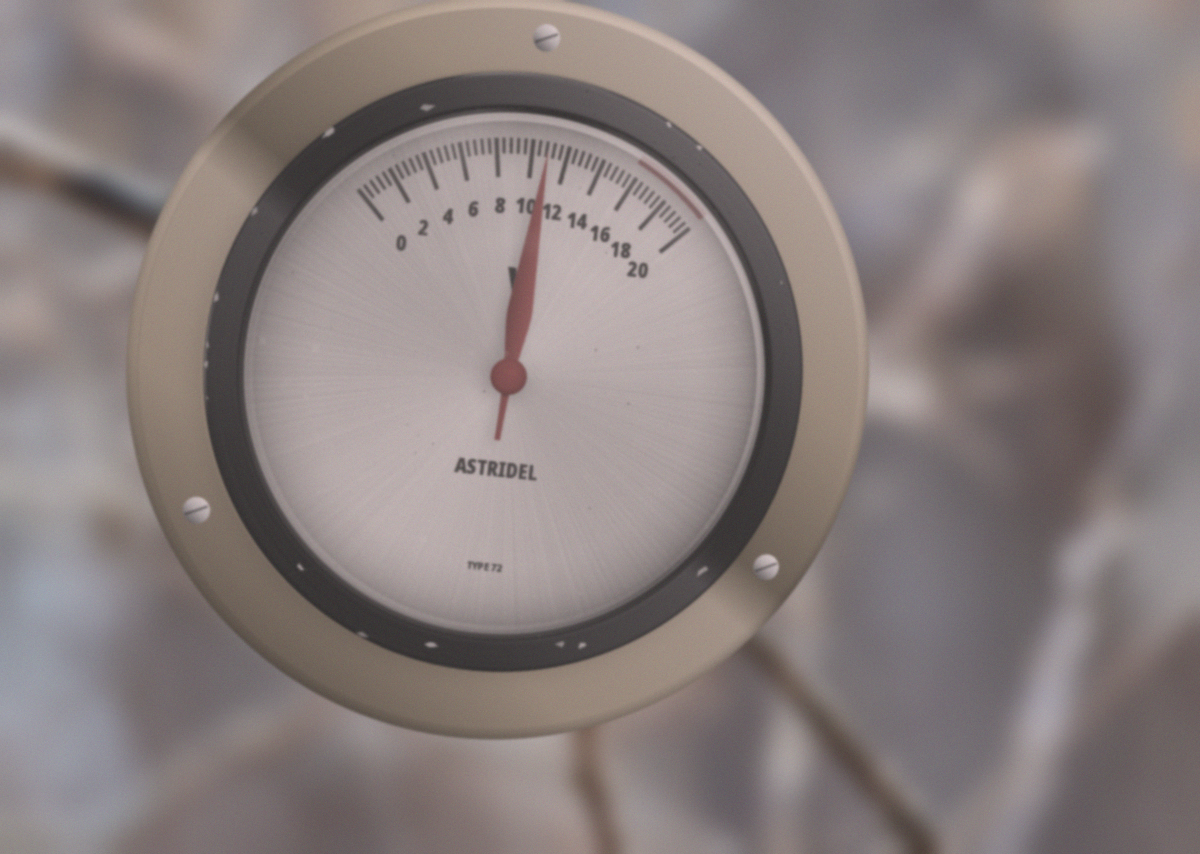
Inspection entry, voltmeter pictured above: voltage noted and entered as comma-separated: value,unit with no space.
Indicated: 10.8,V
